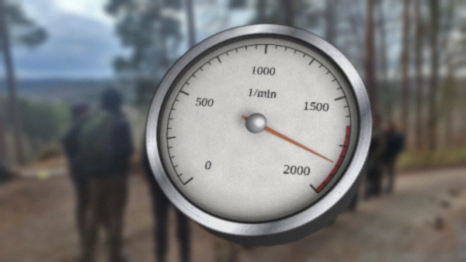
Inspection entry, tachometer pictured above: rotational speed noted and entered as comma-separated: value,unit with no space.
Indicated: 1850,rpm
